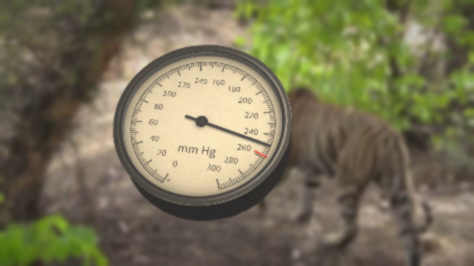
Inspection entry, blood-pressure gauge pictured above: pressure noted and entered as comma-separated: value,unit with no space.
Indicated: 250,mmHg
